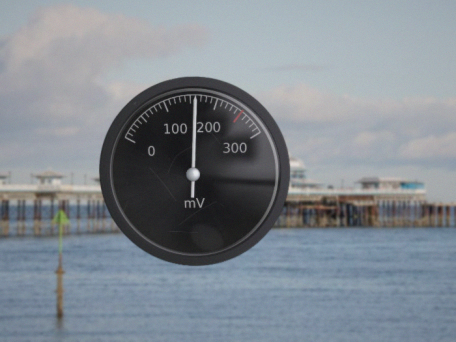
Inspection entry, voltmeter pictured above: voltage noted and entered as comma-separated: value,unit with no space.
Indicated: 160,mV
